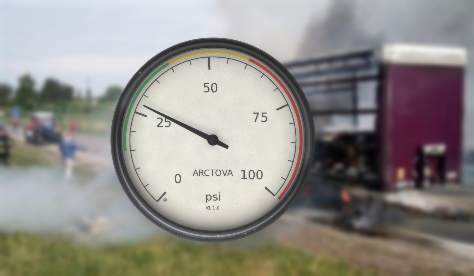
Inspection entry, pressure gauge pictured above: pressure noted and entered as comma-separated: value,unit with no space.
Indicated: 27.5,psi
